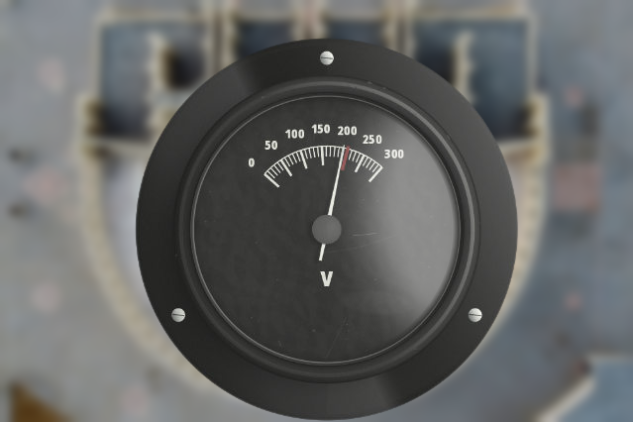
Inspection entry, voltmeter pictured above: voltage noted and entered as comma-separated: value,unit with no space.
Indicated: 200,V
